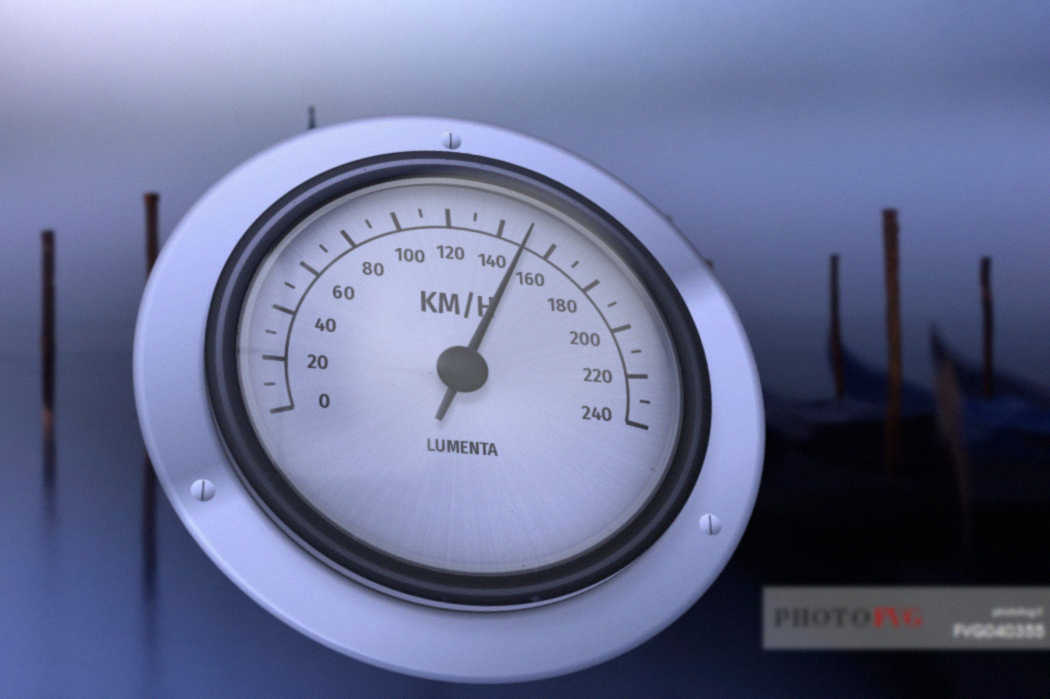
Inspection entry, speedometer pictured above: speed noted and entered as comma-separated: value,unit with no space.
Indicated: 150,km/h
